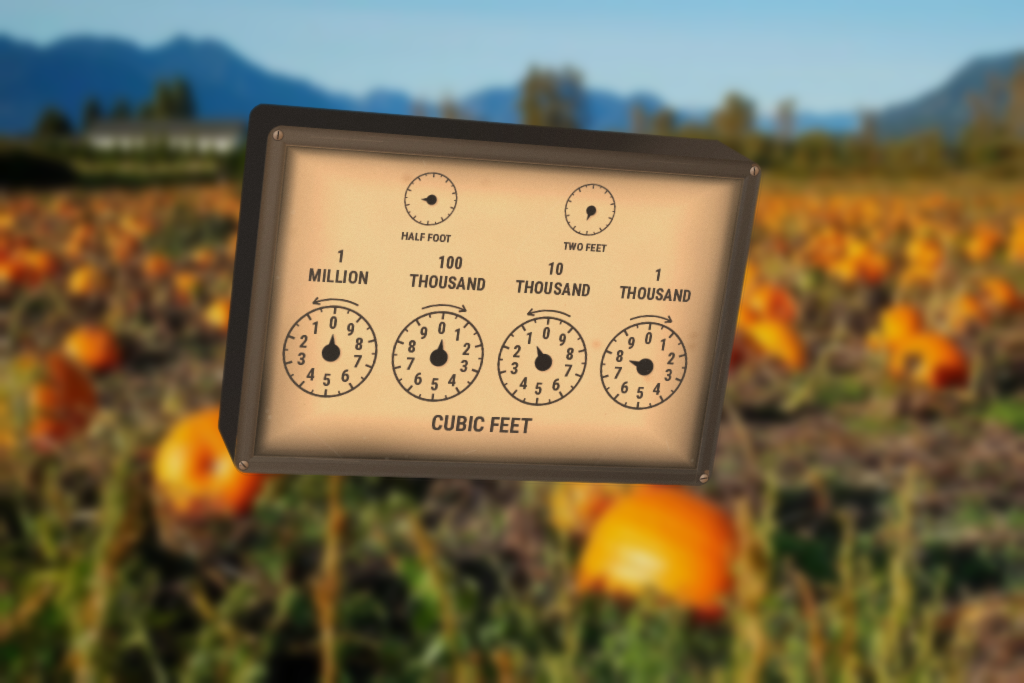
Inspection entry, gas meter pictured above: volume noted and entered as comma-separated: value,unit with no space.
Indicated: 800,ft³
